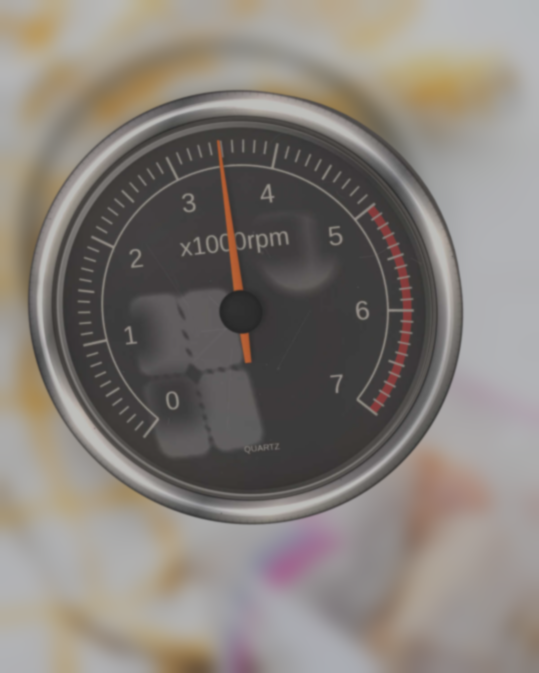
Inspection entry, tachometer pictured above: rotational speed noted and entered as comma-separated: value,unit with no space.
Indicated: 3500,rpm
